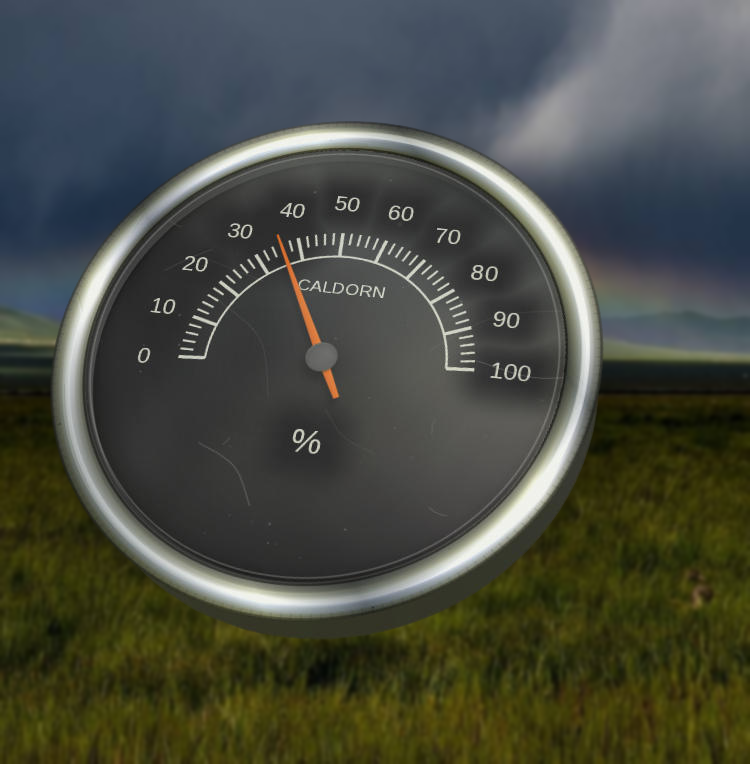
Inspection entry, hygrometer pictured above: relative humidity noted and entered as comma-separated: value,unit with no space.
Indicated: 36,%
